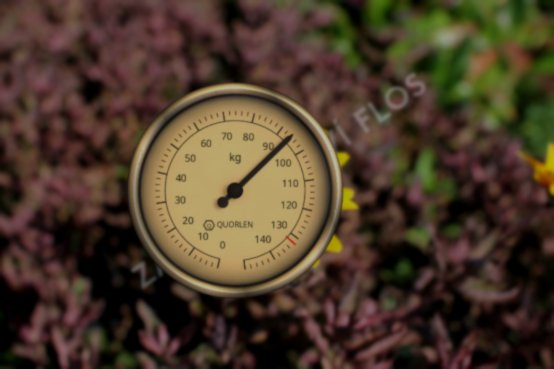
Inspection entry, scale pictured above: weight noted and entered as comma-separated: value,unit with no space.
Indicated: 94,kg
